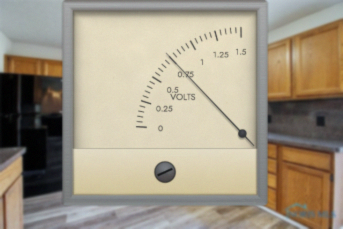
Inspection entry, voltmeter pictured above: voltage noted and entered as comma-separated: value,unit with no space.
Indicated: 0.75,V
